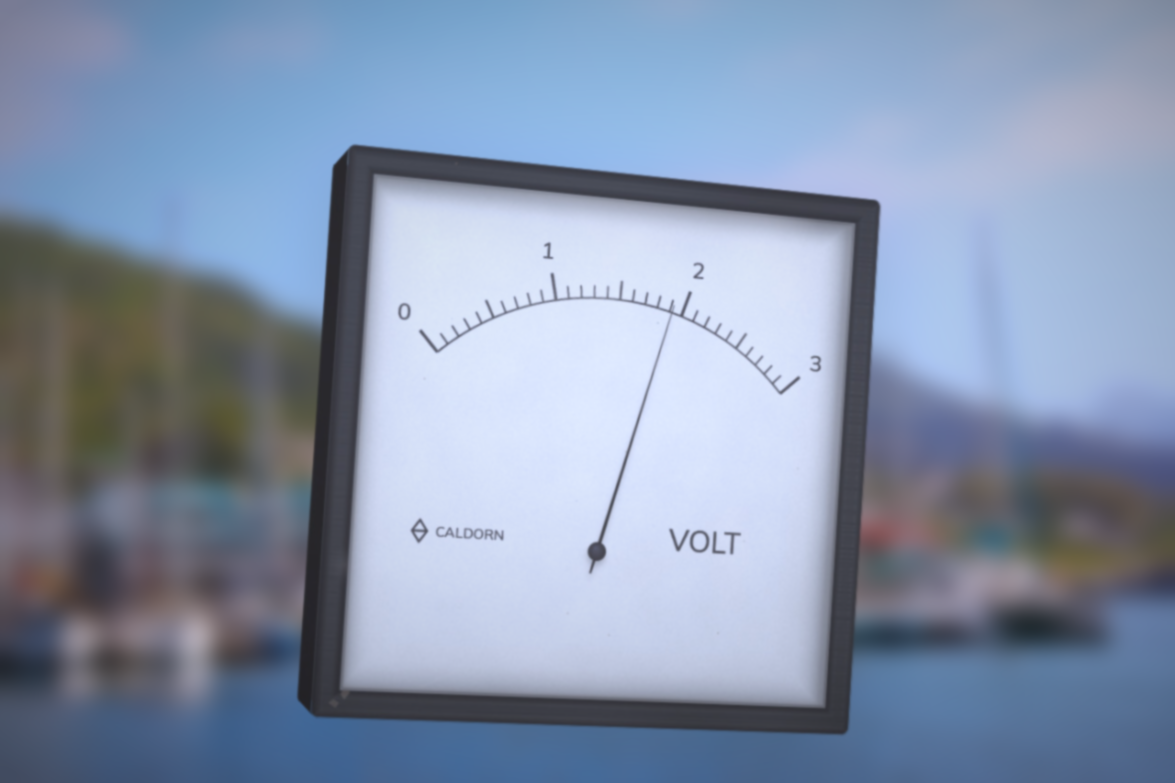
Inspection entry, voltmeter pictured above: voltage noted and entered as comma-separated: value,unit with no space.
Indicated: 1.9,V
